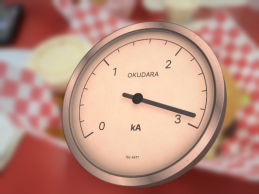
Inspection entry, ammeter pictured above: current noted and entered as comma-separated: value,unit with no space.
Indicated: 2.9,kA
